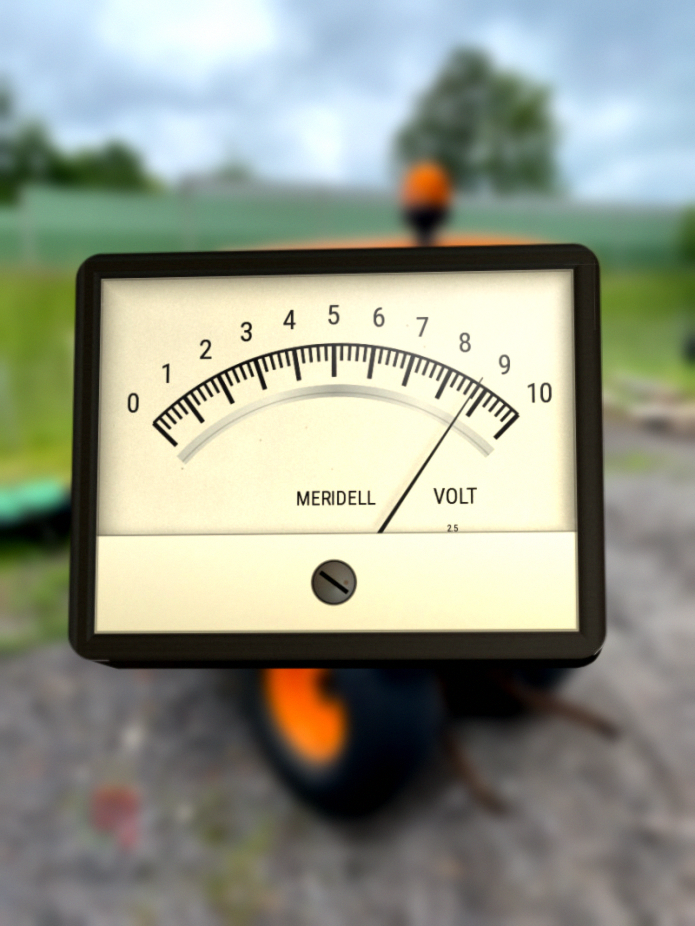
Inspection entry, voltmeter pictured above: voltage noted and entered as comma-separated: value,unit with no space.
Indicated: 8.8,V
